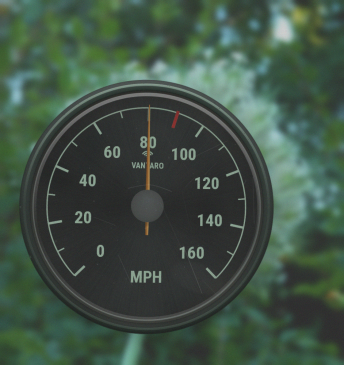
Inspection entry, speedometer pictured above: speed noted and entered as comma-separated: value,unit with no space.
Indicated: 80,mph
